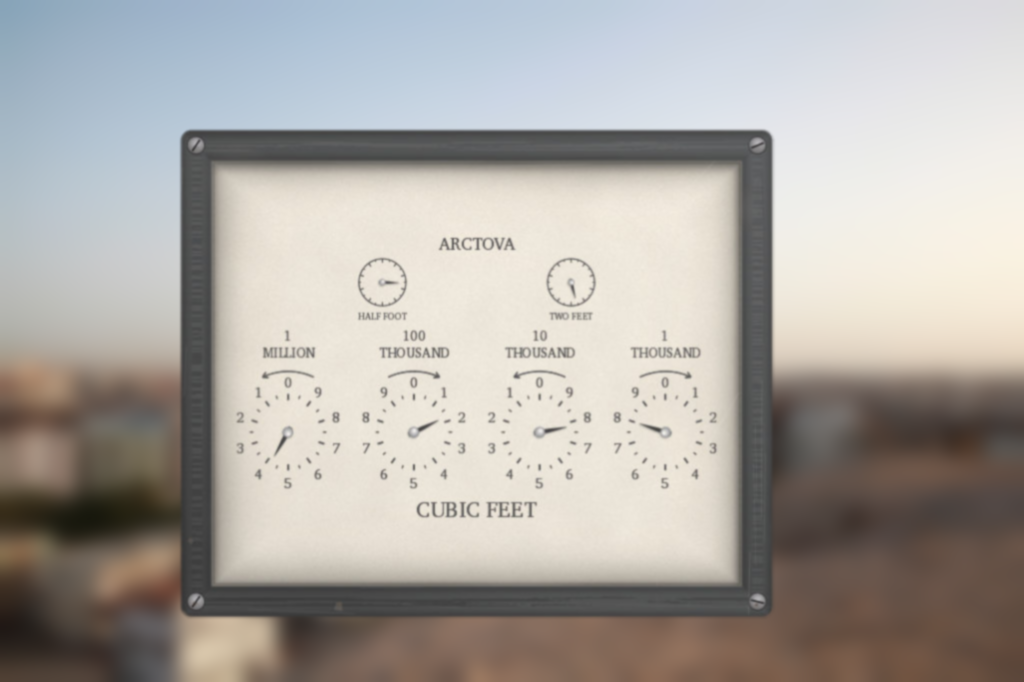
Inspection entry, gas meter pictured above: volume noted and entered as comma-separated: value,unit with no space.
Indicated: 417800,ft³
